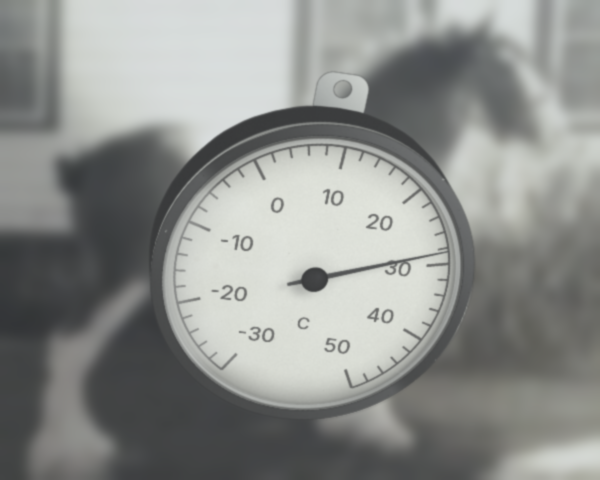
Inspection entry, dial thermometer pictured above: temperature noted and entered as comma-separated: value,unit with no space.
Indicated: 28,°C
